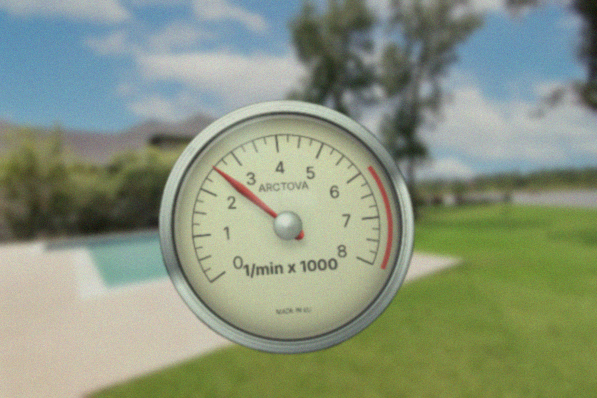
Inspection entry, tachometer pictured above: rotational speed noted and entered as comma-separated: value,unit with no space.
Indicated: 2500,rpm
